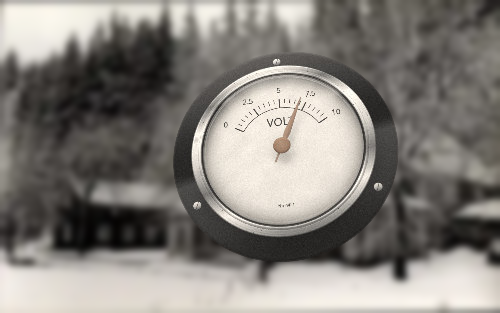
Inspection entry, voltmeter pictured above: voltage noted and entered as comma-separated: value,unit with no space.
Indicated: 7,V
